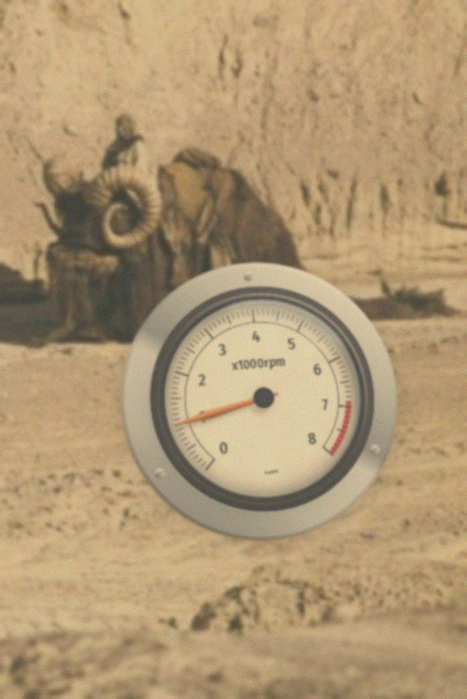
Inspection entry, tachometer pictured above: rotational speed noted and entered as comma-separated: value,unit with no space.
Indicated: 1000,rpm
